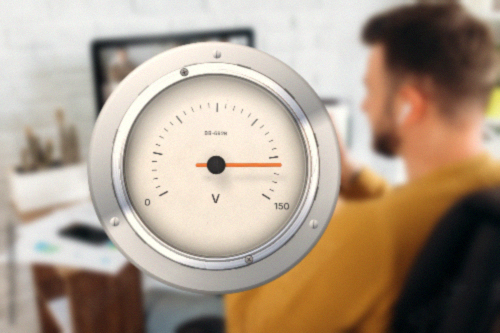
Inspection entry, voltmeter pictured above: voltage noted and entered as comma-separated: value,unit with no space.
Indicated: 130,V
